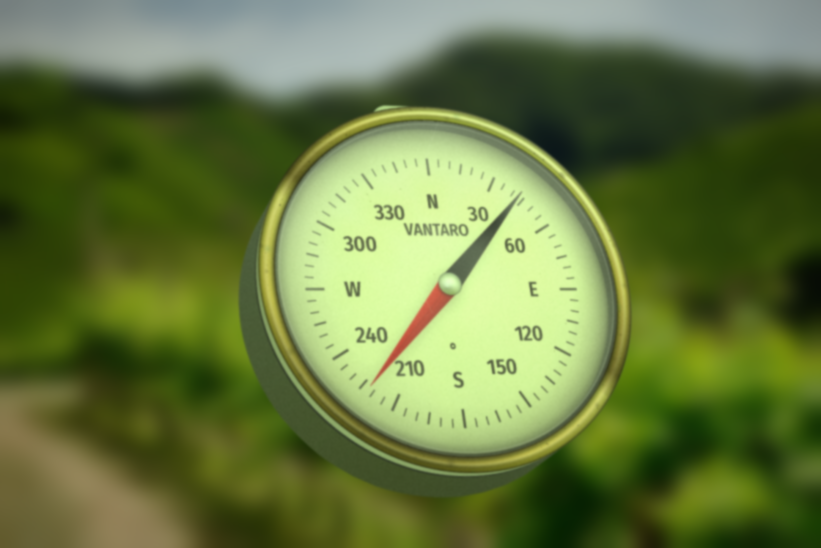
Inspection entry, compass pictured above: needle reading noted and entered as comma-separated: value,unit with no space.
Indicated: 222.5,°
